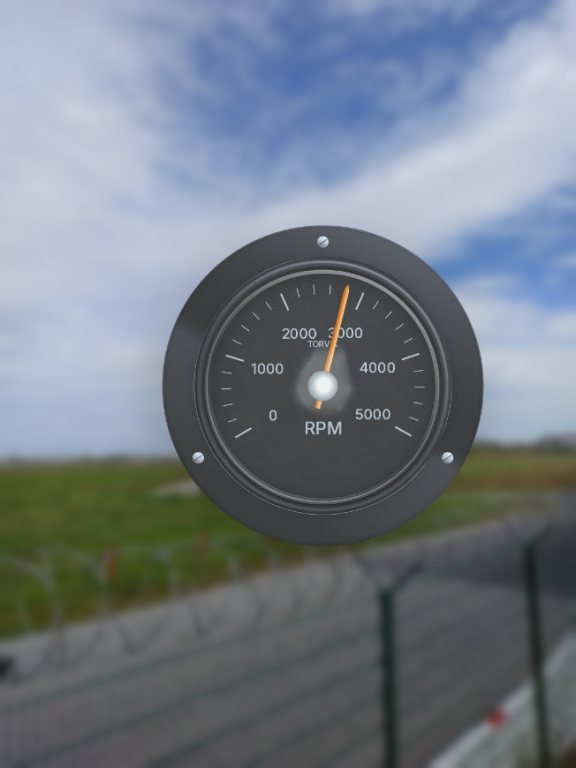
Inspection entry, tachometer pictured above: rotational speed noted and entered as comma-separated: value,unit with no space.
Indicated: 2800,rpm
